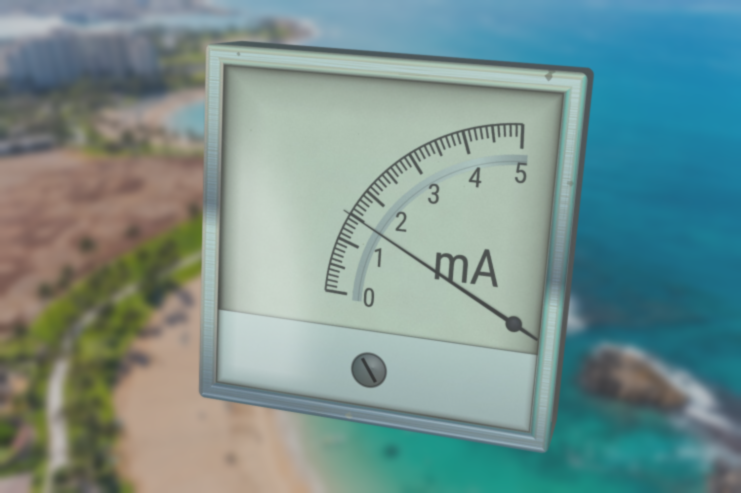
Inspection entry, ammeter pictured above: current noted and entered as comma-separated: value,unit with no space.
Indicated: 1.5,mA
